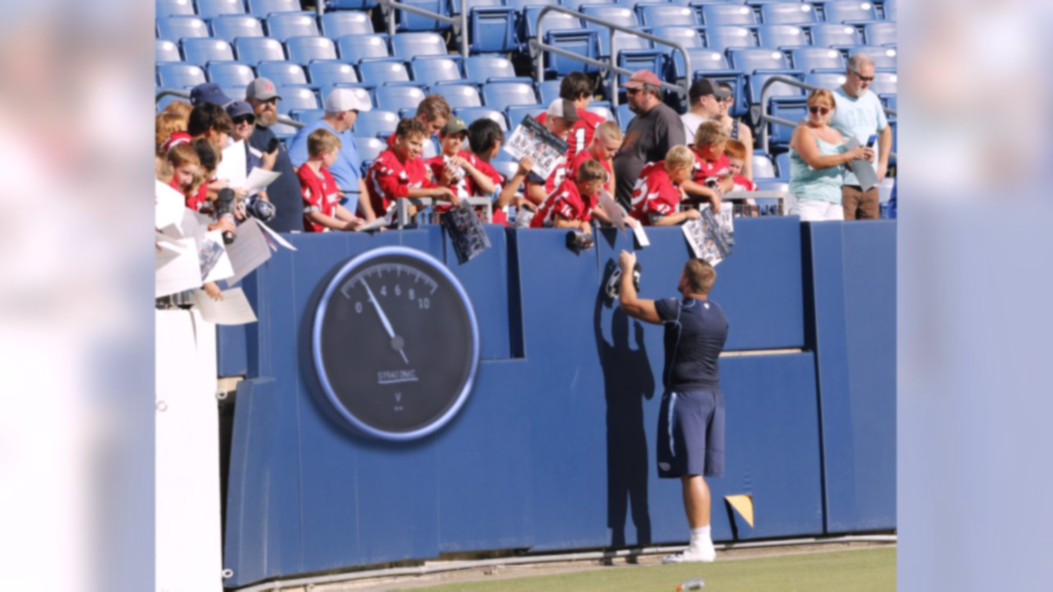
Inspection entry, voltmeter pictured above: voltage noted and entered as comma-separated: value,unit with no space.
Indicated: 2,V
